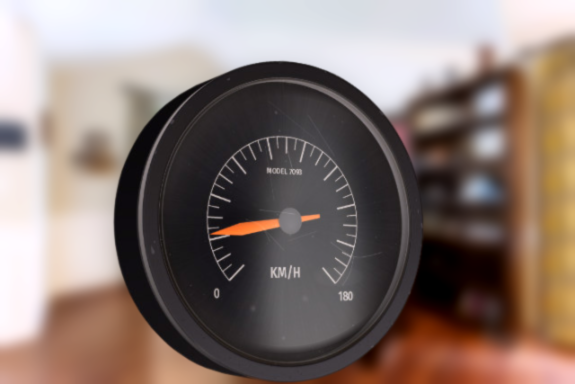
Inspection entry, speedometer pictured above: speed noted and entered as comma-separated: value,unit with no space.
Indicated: 22.5,km/h
